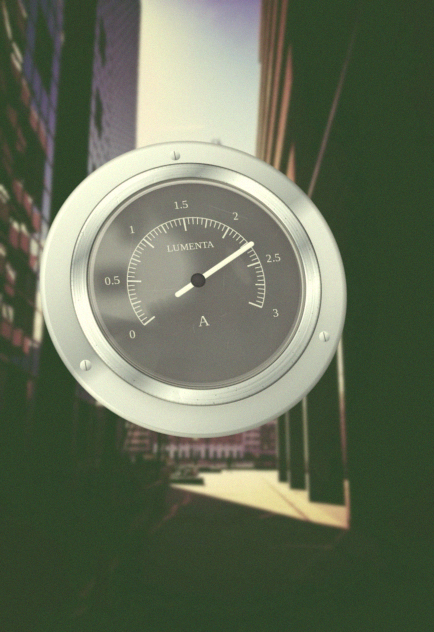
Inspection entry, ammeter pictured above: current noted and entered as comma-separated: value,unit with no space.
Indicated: 2.3,A
